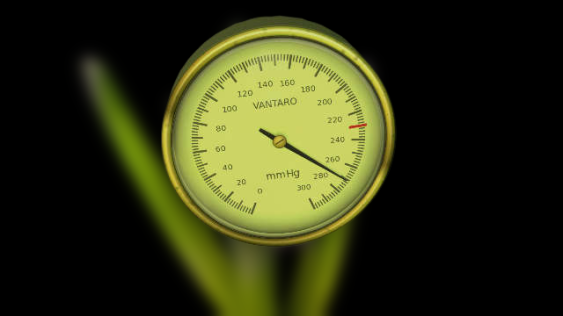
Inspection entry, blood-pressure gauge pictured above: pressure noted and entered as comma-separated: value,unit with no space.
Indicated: 270,mmHg
